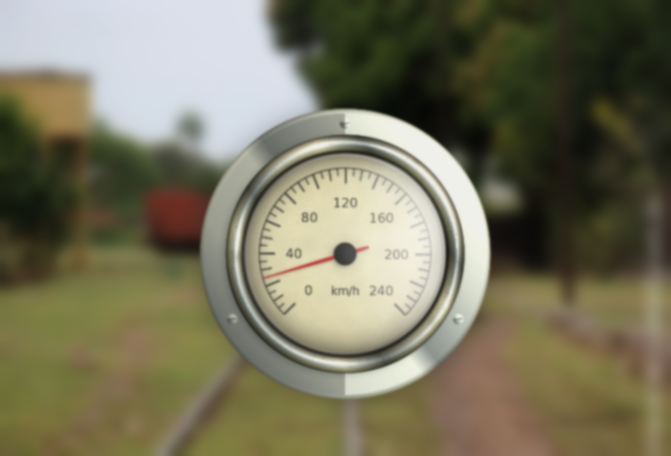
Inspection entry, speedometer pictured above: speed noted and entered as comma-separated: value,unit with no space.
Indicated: 25,km/h
